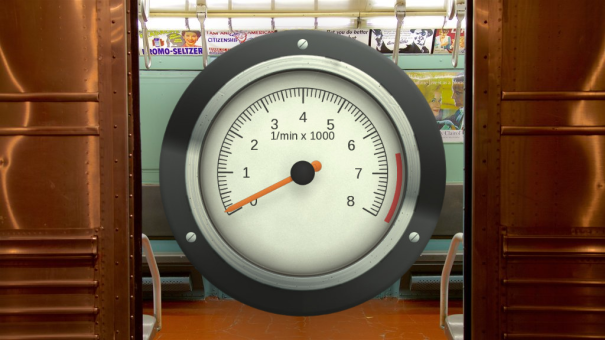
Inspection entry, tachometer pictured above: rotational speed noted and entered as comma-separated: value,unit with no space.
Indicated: 100,rpm
